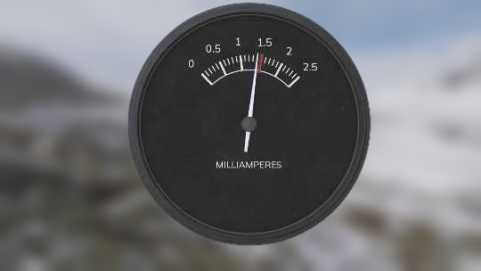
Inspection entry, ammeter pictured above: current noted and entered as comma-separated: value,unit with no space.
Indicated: 1.4,mA
